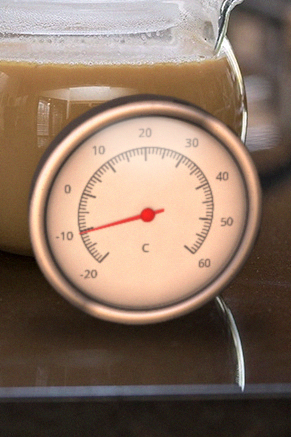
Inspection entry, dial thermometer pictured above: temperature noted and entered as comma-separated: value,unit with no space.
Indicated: -10,°C
